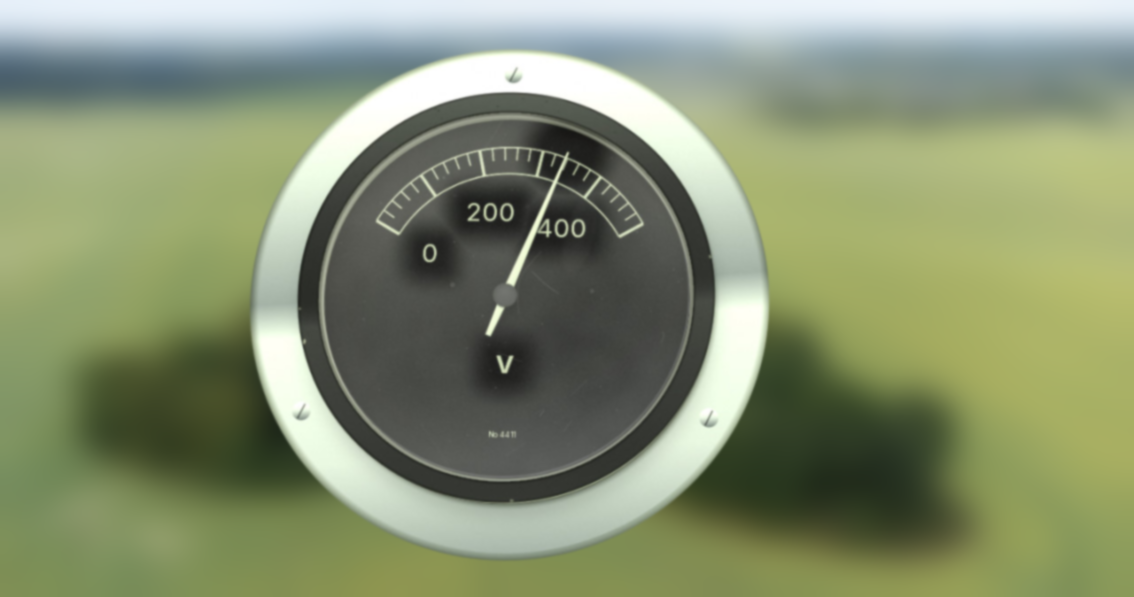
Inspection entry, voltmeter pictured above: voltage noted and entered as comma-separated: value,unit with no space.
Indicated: 340,V
